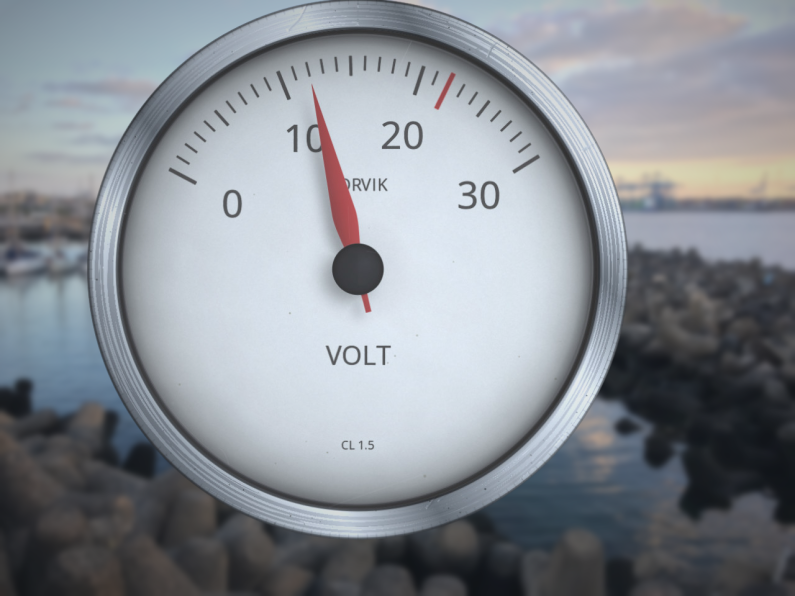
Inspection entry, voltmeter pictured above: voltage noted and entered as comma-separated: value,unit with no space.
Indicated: 12,V
